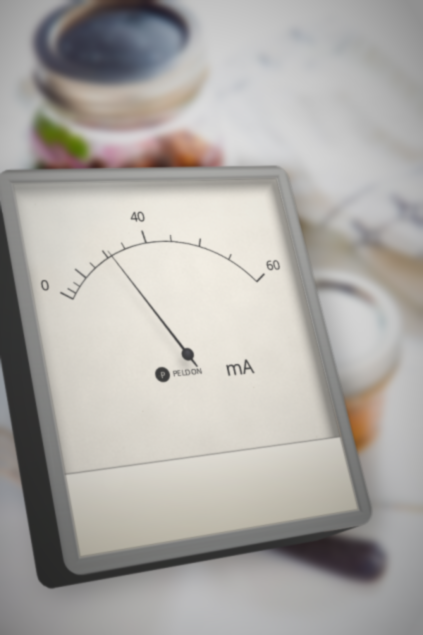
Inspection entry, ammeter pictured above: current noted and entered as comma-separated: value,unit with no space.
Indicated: 30,mA
